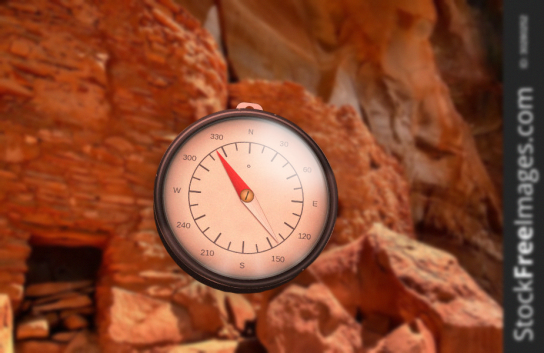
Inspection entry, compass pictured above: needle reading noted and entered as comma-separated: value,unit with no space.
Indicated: 322.5,°
